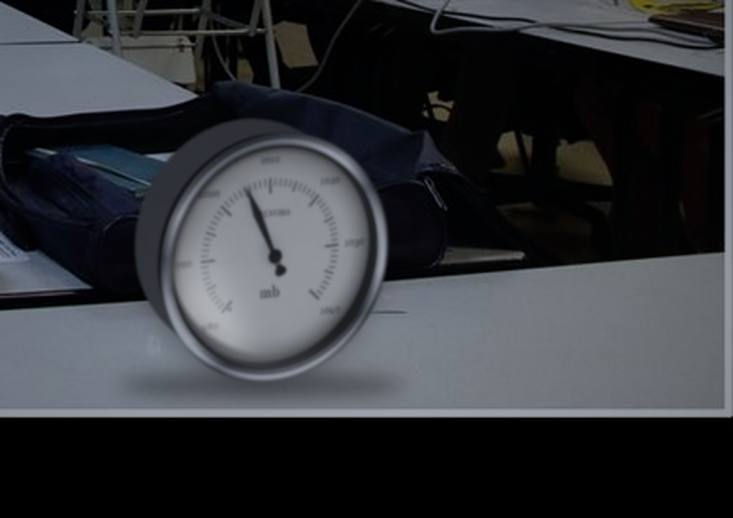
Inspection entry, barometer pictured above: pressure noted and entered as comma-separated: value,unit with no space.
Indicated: 1005,mbar
